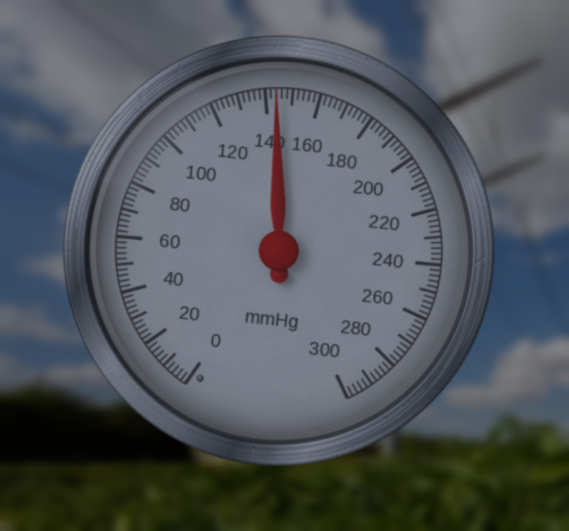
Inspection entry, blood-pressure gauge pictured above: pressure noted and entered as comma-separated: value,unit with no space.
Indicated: 144,mmHg
